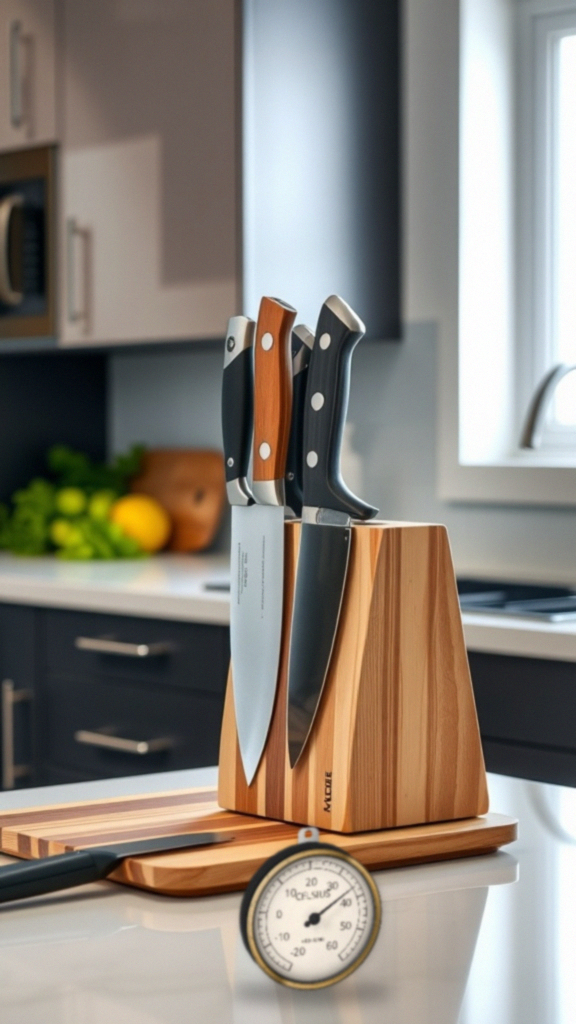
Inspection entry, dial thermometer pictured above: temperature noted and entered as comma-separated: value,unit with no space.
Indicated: 36,°C
